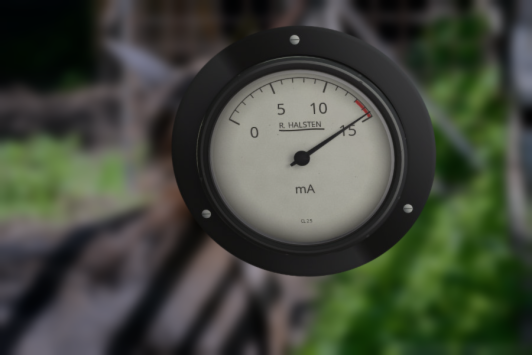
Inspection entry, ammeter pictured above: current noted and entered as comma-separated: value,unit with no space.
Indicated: 14.5,mA
